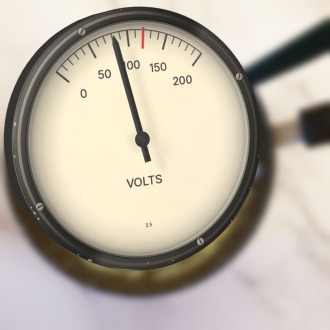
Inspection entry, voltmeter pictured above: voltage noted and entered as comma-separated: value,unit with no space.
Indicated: 80,V
